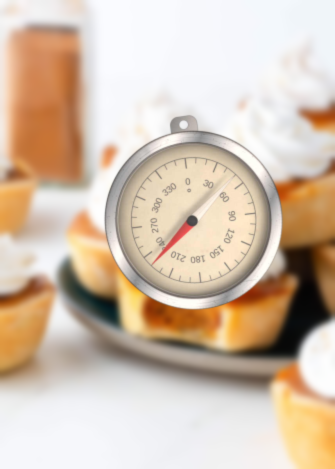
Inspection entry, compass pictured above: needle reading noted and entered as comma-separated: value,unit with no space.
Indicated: 230,°
